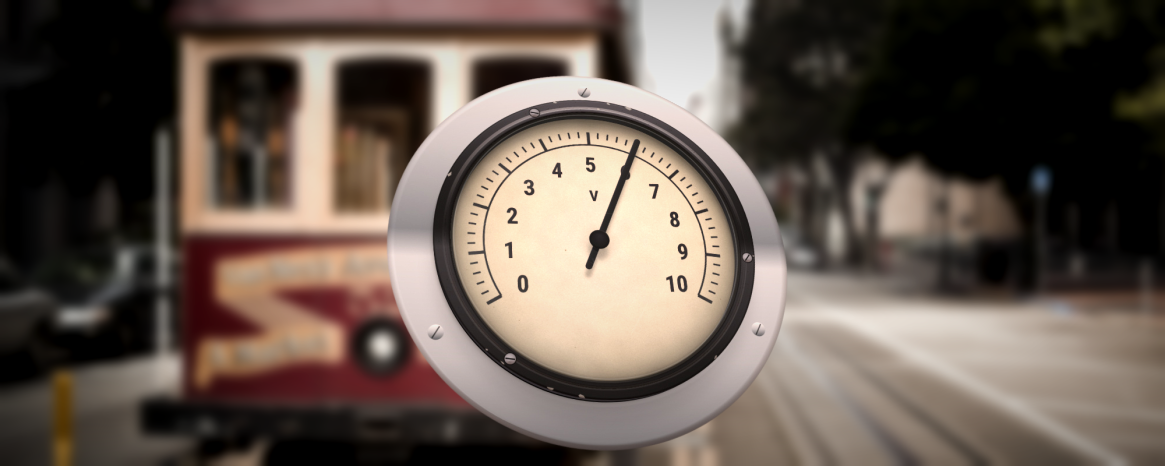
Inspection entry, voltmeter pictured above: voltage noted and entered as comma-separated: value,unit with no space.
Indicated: 6,V
